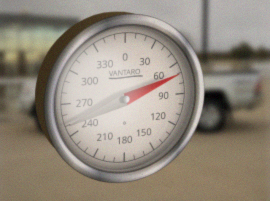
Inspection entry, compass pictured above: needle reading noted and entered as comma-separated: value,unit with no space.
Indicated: 70,°
